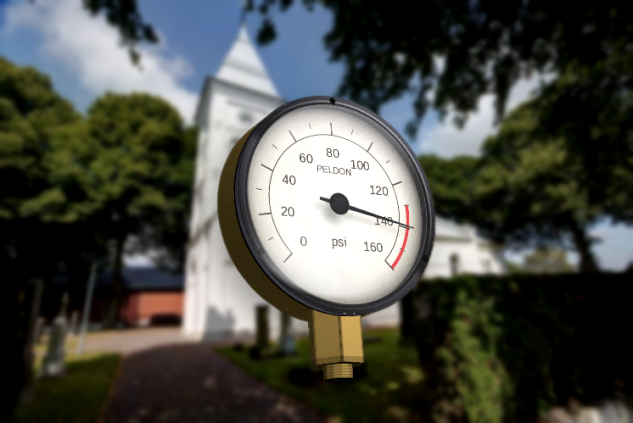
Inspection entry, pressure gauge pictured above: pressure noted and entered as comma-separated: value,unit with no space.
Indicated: 140,psi
